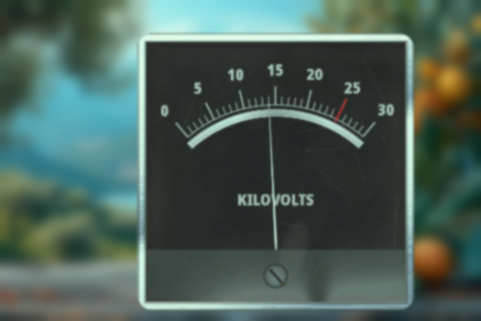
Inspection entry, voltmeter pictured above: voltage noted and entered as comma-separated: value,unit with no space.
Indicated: 14,kV
